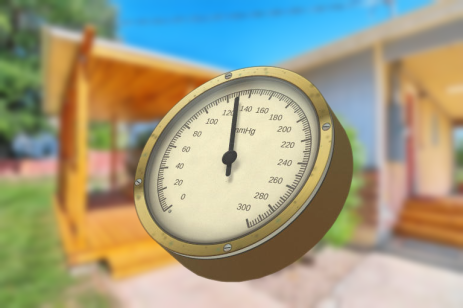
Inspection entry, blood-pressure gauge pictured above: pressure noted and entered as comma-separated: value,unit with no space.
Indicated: 130,mmHg
